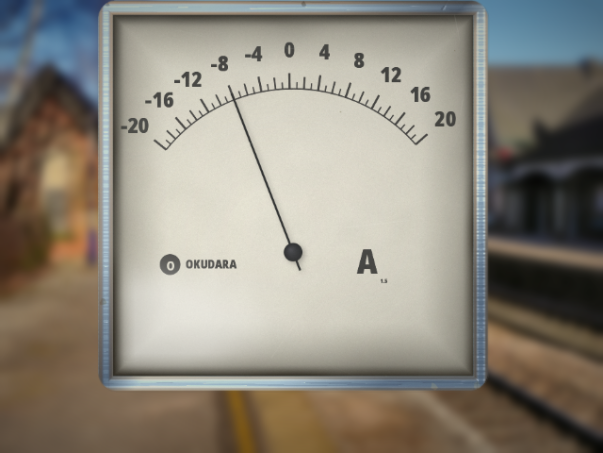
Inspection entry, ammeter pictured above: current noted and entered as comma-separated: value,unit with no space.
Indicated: -8,A
